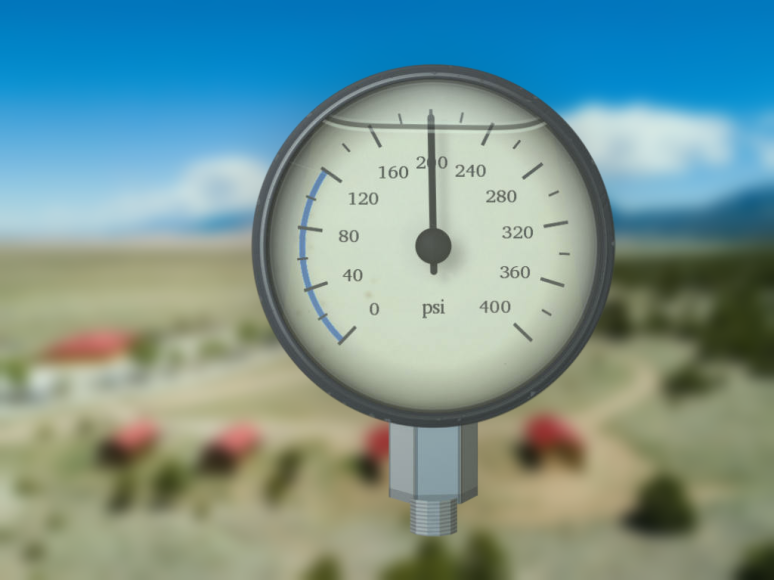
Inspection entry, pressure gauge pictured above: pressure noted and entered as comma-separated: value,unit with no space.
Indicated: 200,psi
